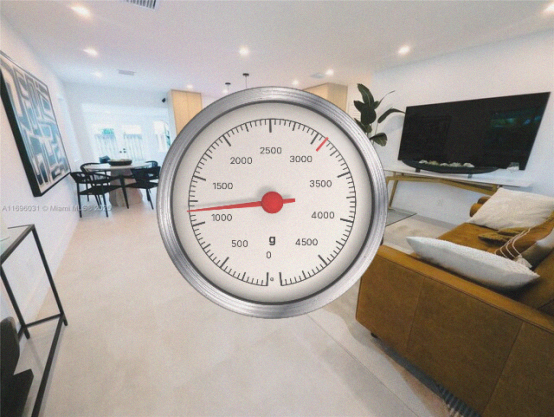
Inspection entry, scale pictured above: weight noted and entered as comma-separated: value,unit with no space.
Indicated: 1150,g
